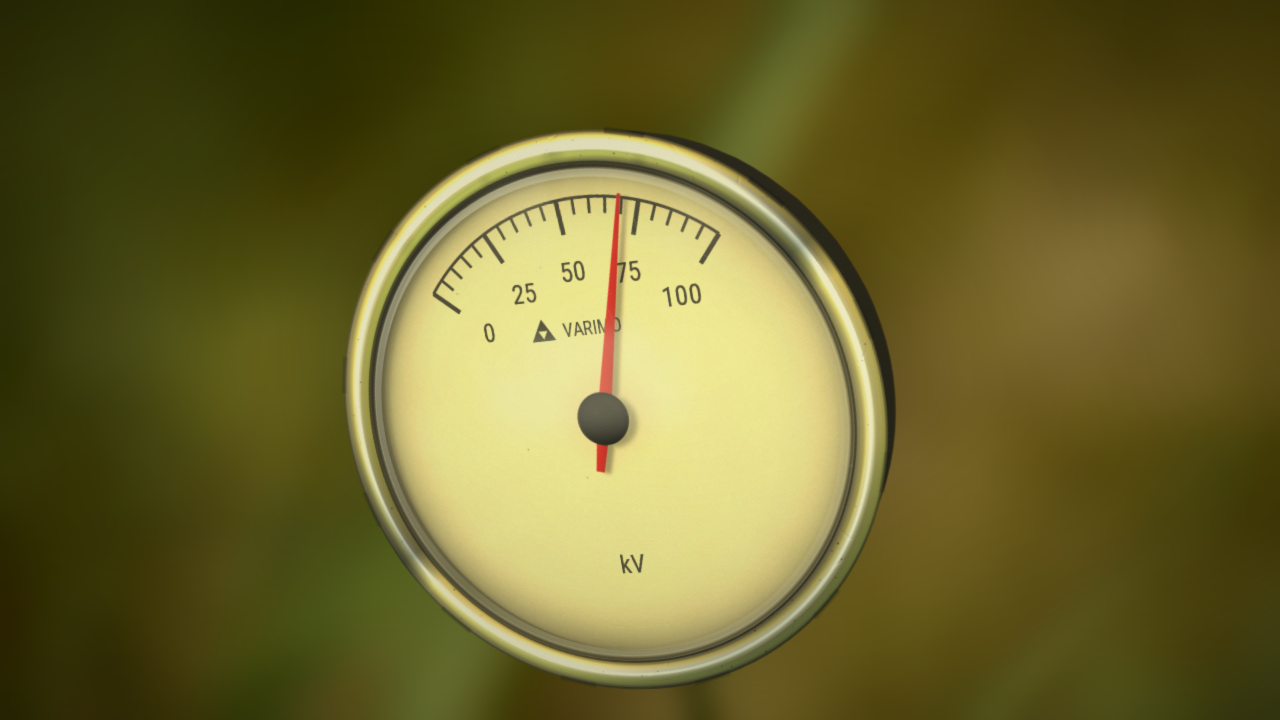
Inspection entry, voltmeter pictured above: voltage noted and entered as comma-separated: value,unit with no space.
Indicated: 70,kV
